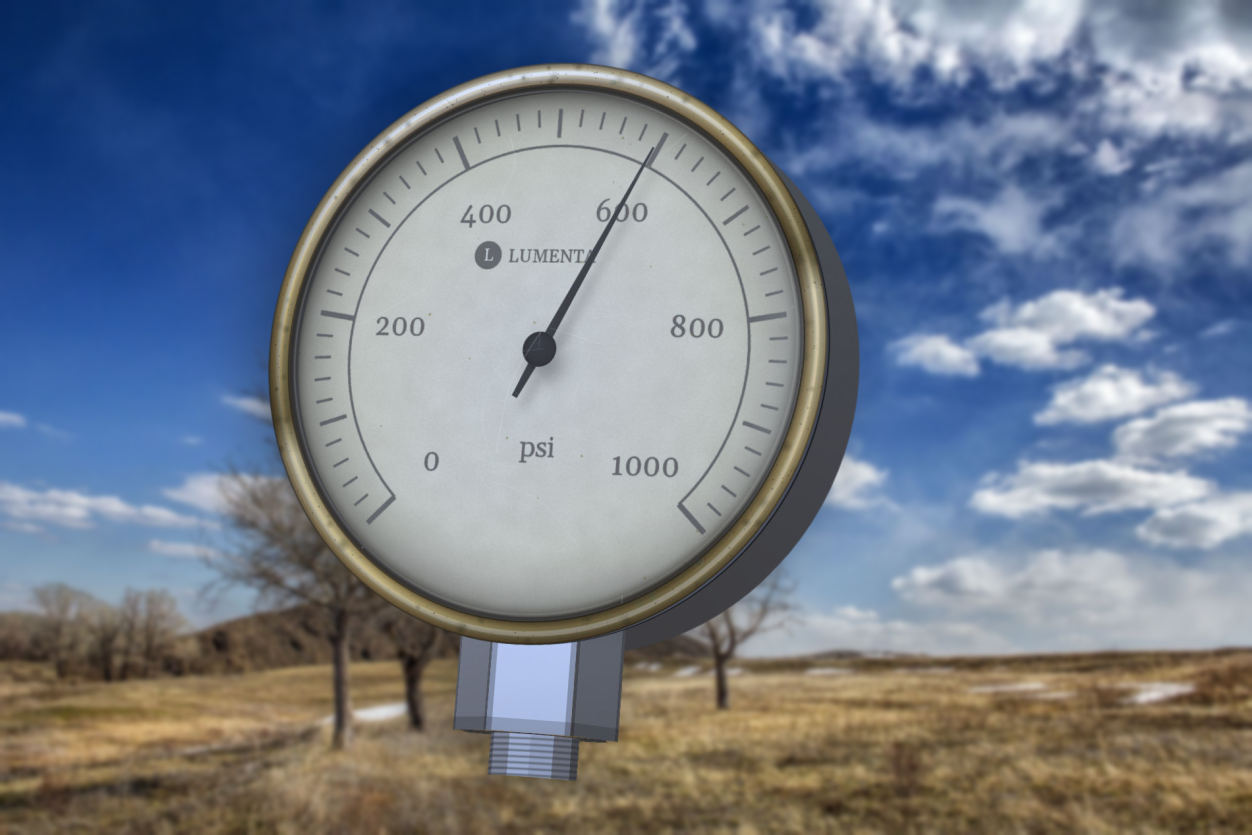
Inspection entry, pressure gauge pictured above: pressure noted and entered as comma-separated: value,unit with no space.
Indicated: 600,psi
